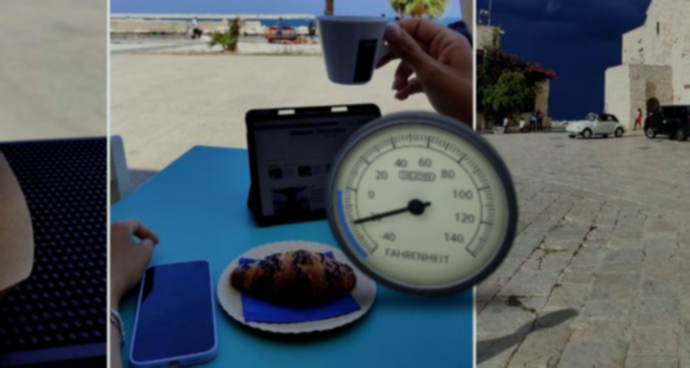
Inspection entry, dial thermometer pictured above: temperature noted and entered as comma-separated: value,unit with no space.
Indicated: -20,°F
